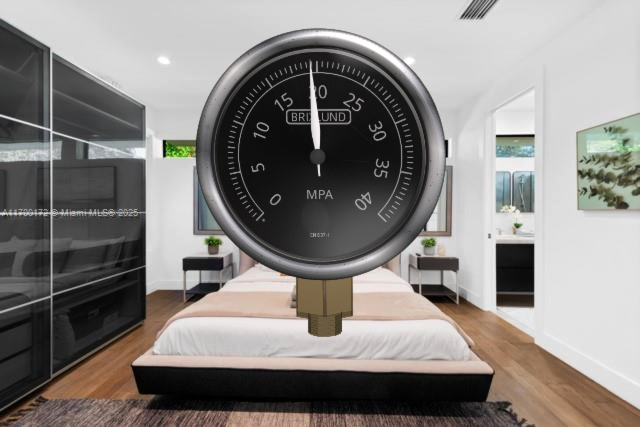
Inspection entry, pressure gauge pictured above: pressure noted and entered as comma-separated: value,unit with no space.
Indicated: 19.5,MPa
